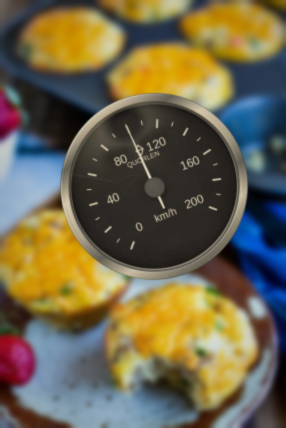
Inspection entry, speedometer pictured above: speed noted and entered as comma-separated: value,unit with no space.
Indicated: 100,km/h
